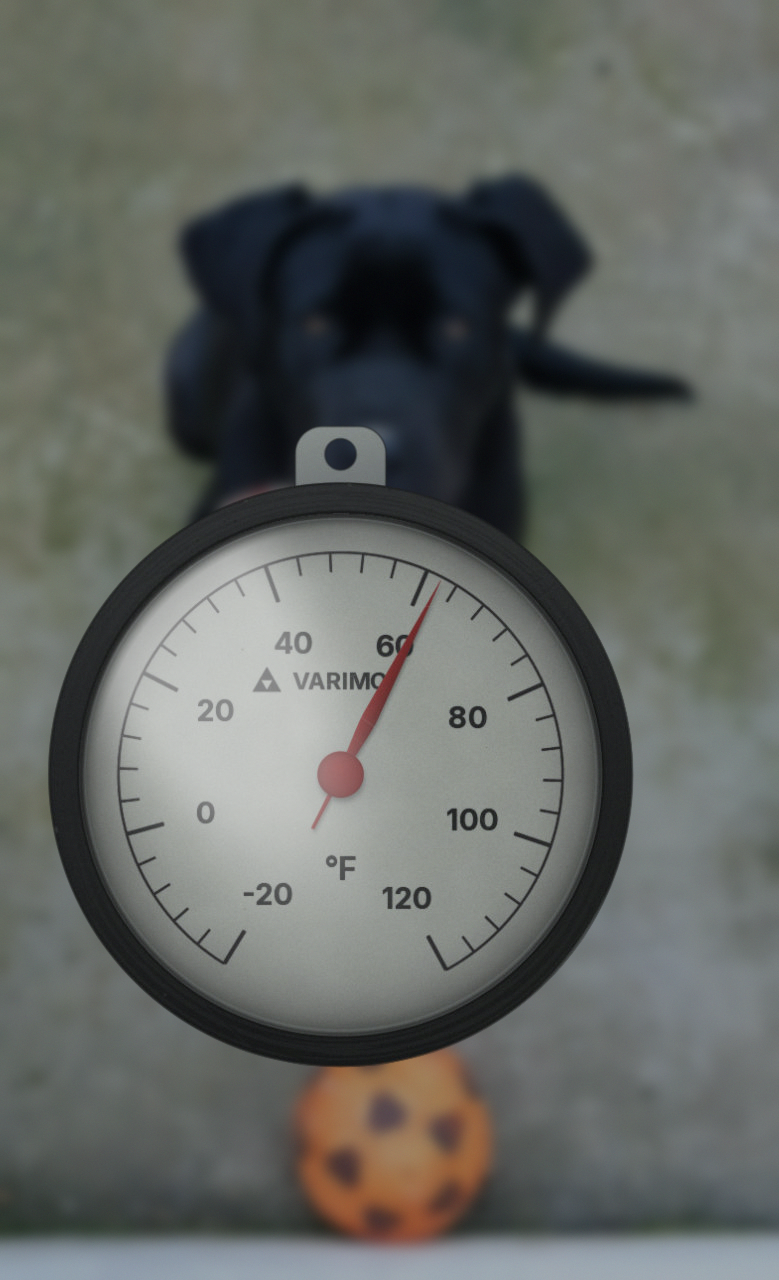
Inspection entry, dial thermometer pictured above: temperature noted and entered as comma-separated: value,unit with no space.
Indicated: 62,°F
